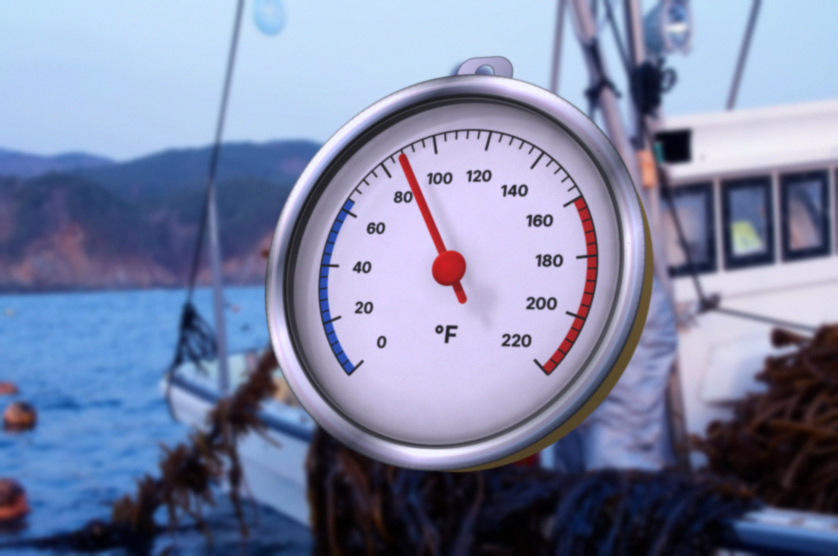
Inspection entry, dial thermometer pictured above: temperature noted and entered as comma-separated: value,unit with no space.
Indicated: 88,°F
